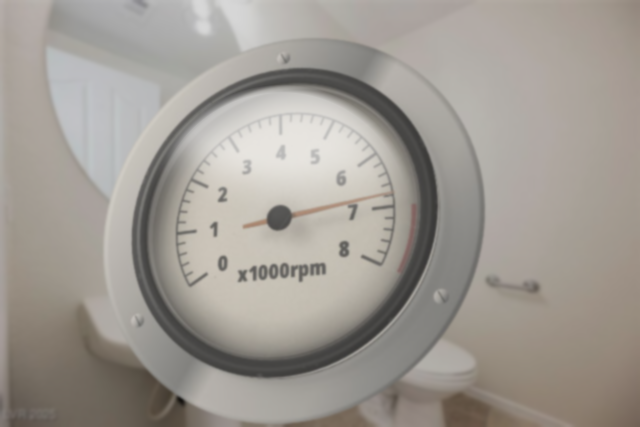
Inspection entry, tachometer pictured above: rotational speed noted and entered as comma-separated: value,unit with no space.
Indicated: 6800,rpm
